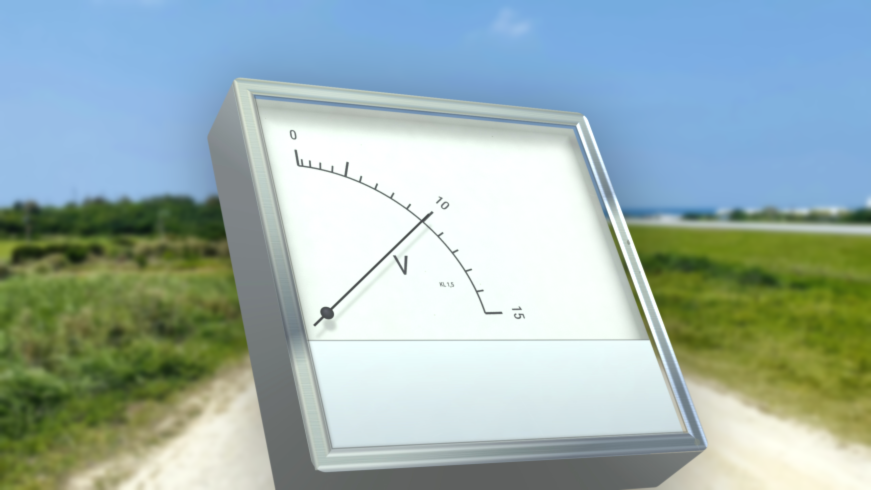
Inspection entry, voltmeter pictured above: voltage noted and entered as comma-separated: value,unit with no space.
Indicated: 10,V
